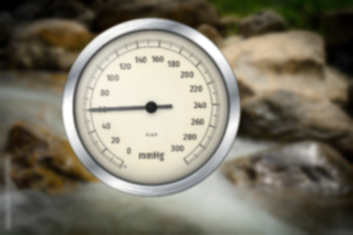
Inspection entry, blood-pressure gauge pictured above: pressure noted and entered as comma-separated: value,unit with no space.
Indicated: 60,mmHg
